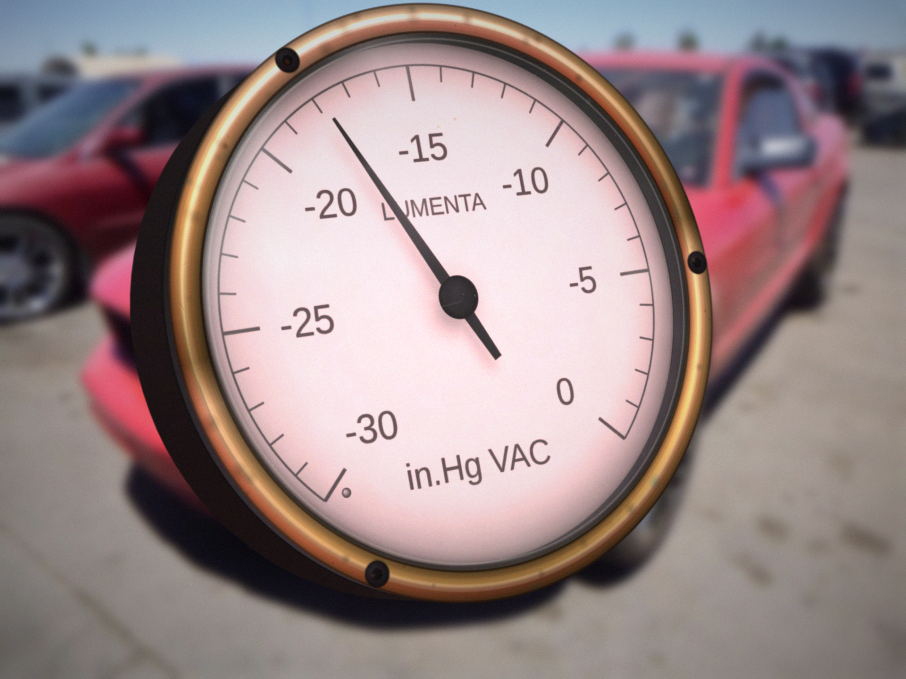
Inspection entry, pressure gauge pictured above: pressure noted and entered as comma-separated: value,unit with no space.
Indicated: -18,inHg
